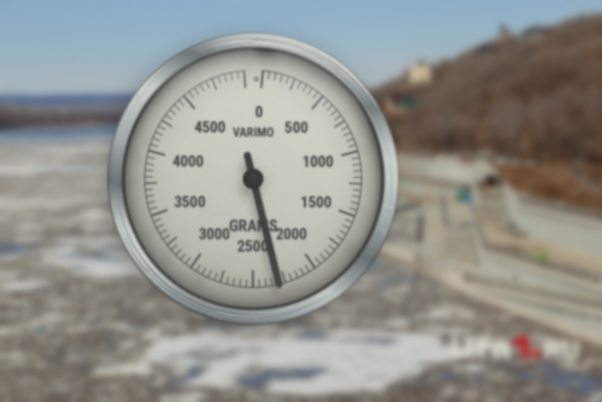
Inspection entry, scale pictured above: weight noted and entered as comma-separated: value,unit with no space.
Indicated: 2300,g
